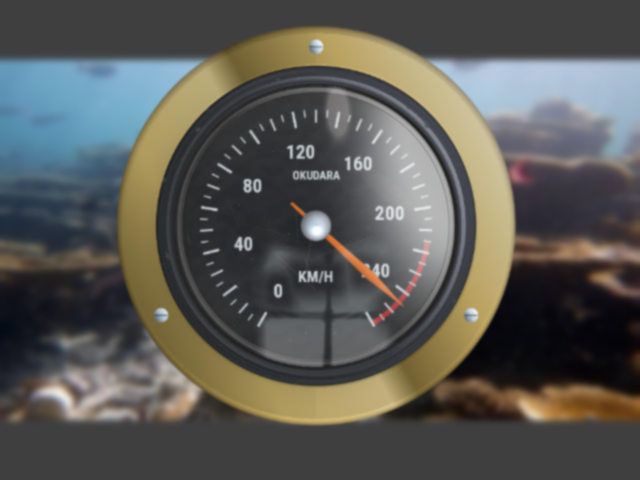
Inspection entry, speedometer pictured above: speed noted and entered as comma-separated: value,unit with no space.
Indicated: 245,km/h
